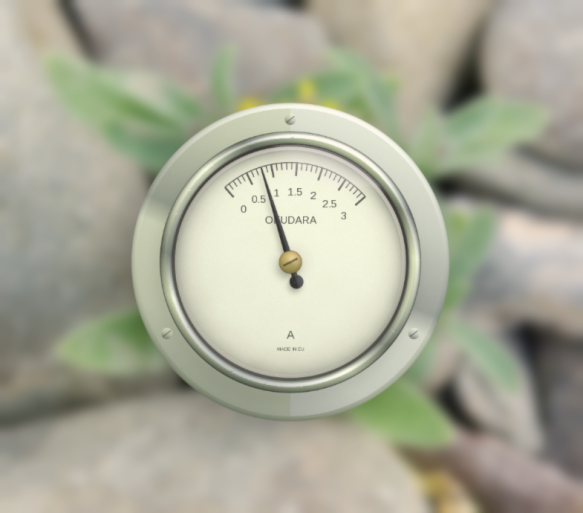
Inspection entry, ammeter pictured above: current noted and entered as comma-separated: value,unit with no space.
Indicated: 0.8,A
